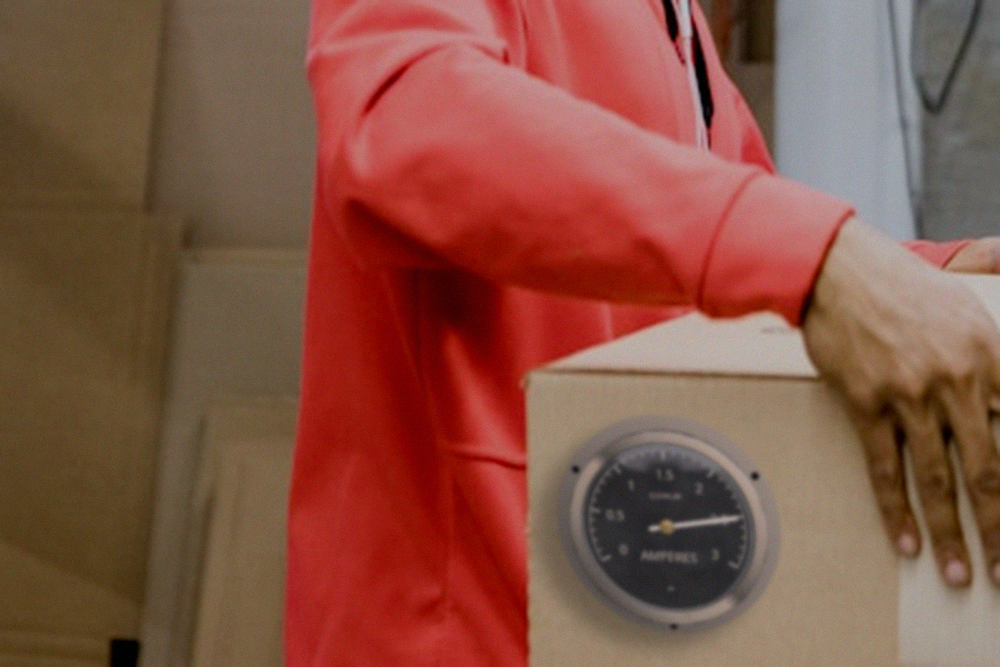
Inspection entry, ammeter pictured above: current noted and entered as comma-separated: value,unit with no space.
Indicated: 2.5,A
